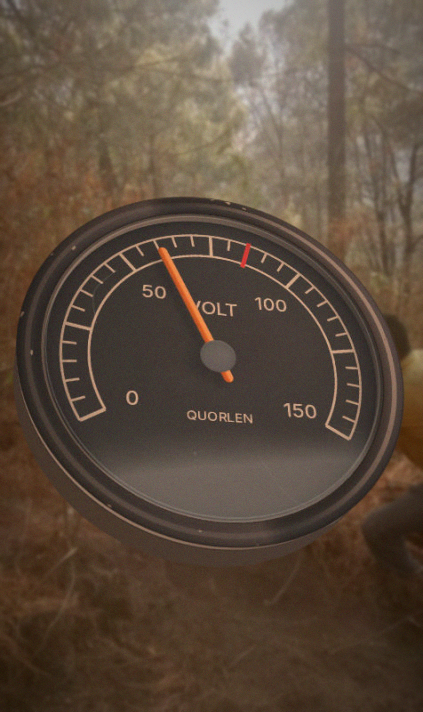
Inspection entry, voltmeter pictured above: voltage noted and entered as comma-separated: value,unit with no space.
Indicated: 60,V
